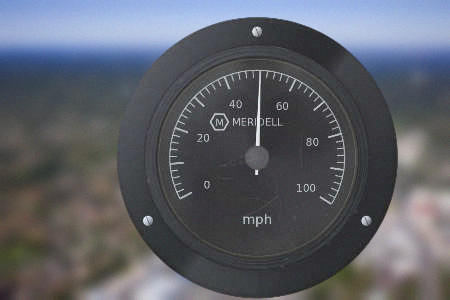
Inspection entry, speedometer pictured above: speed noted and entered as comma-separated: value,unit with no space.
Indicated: 50,mph
